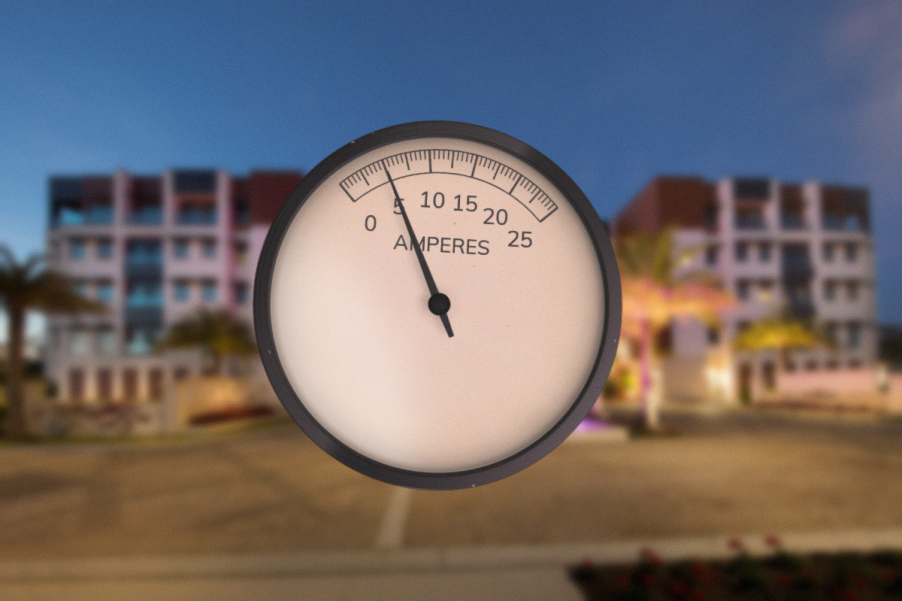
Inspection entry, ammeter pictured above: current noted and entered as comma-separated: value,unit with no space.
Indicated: 5,A
